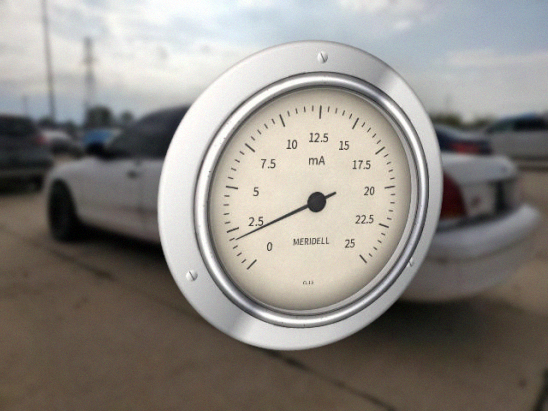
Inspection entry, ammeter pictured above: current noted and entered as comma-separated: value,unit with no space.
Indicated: 2,mA
